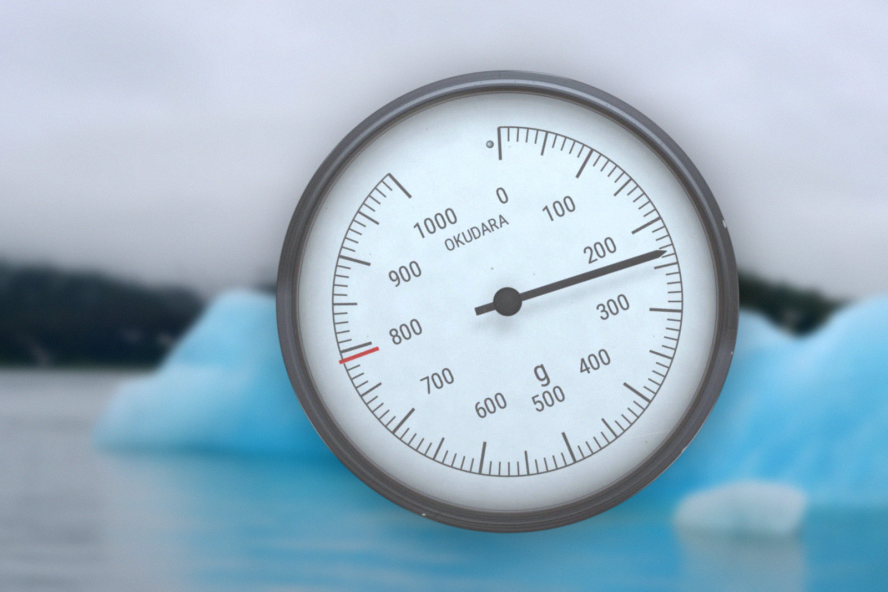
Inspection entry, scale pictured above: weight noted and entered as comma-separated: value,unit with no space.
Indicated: 235,g
